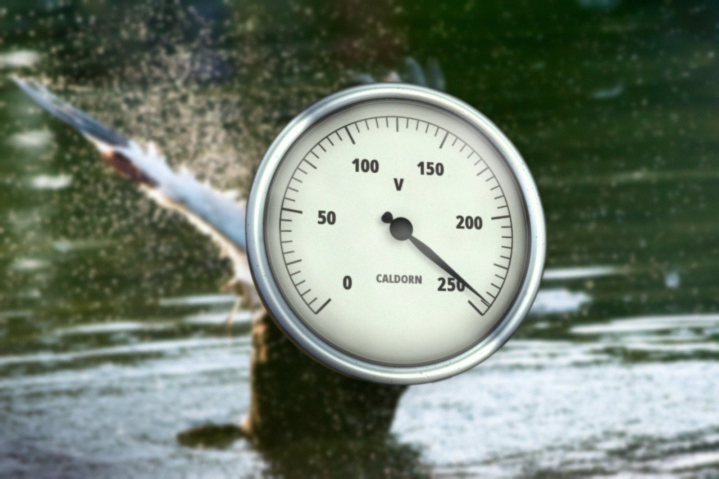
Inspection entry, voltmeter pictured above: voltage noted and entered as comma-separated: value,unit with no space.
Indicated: 245,V
